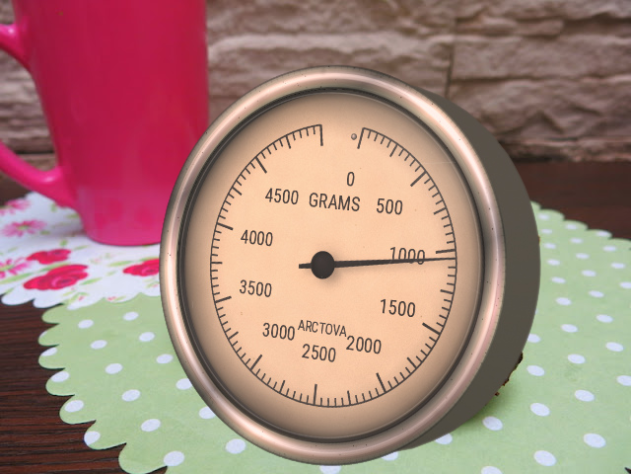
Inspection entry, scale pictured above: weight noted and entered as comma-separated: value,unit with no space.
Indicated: 1050,g
